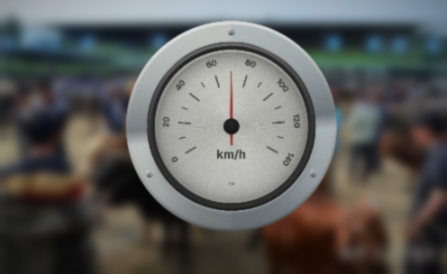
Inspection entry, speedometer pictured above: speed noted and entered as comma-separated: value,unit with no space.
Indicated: 70,km/h
